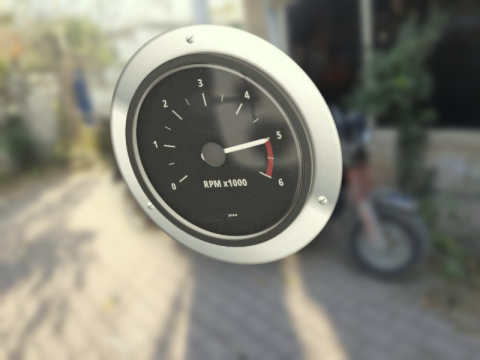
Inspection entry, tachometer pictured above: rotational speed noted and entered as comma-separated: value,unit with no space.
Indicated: 5000,rpm
